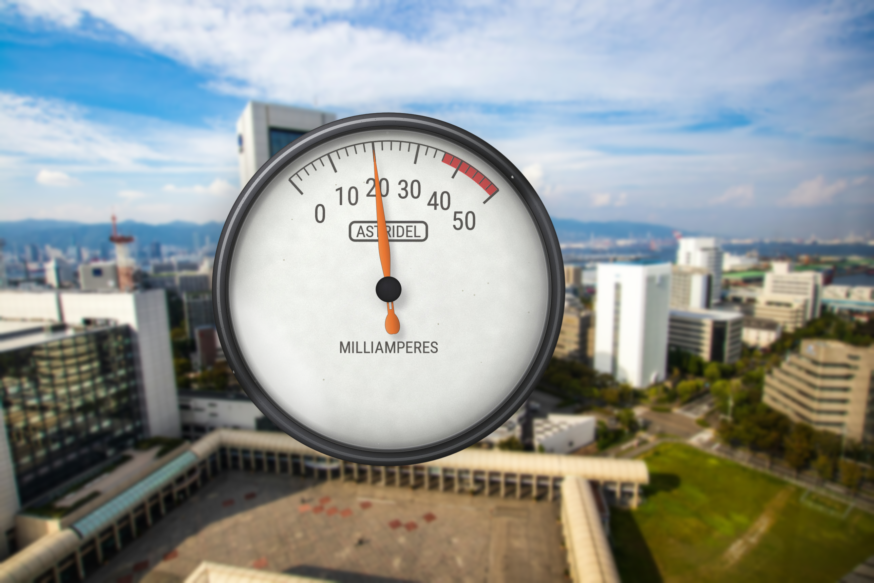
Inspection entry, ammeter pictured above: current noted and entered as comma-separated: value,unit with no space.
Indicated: 20,mA
